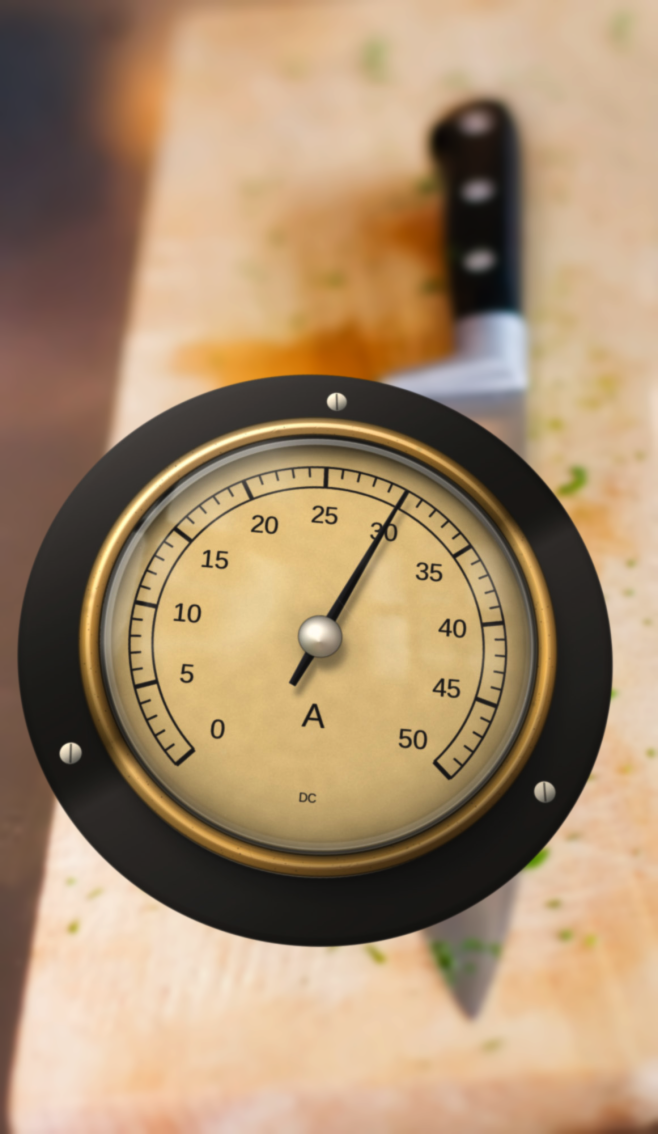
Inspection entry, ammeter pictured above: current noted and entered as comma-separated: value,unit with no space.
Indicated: 30,A
